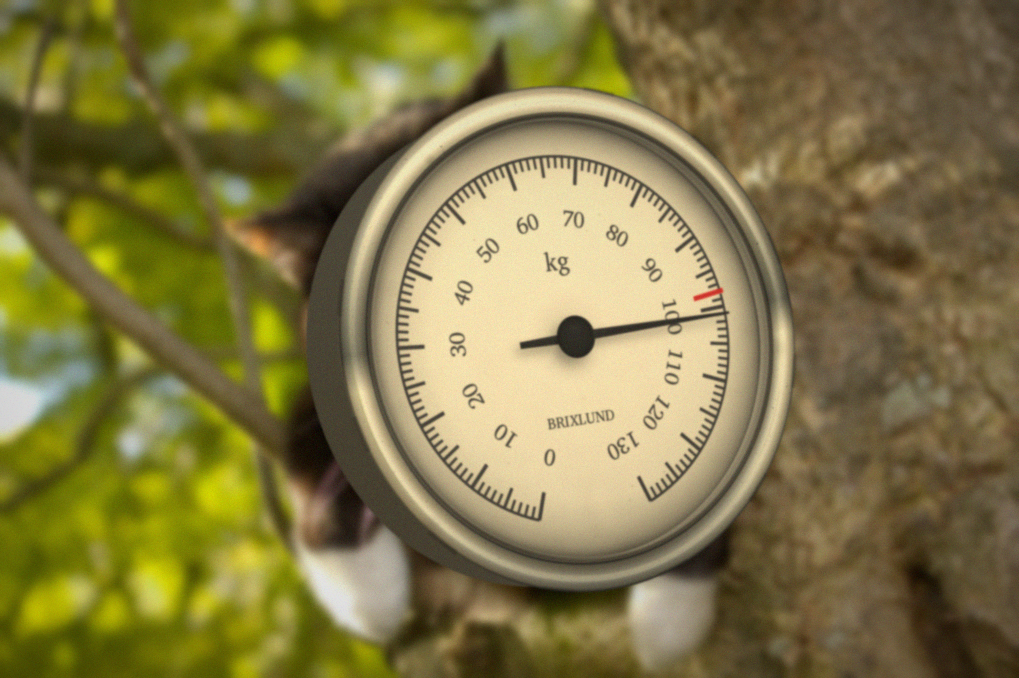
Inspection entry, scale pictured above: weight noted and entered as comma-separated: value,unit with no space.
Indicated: 101,kg
